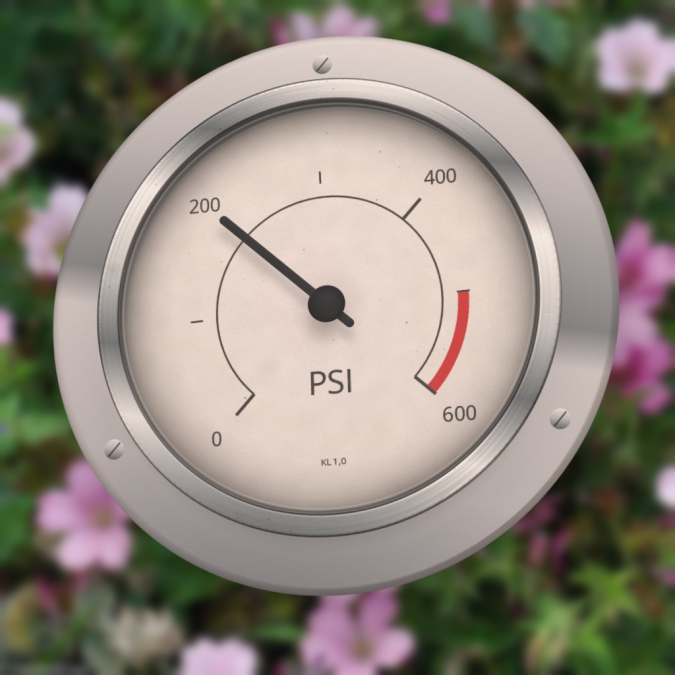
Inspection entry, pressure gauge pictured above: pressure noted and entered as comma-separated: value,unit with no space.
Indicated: 200,psi
